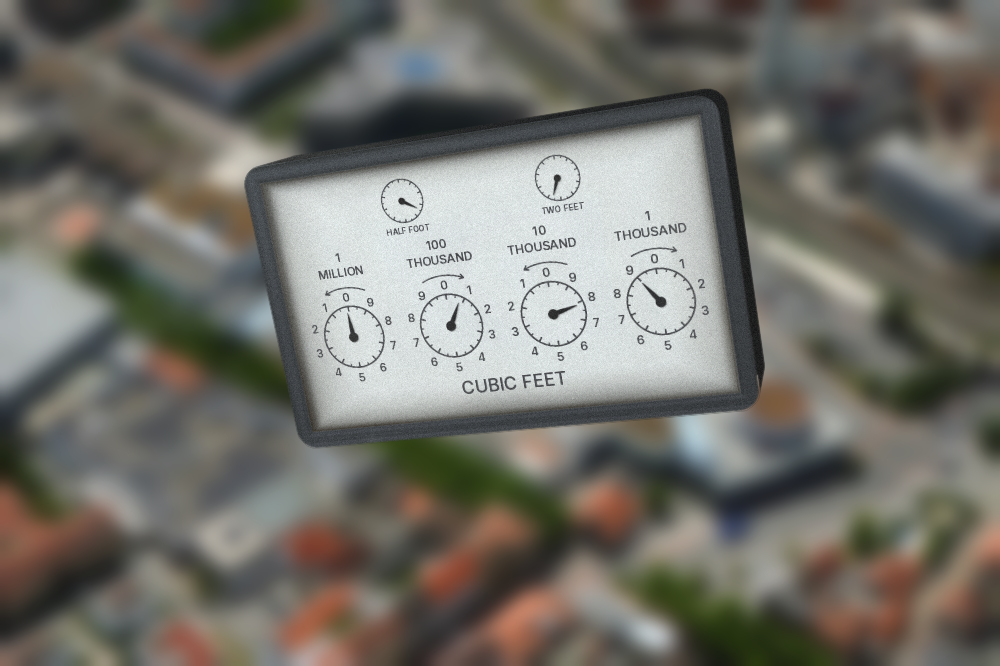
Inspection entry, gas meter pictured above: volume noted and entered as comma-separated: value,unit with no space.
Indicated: 7900,ft³
